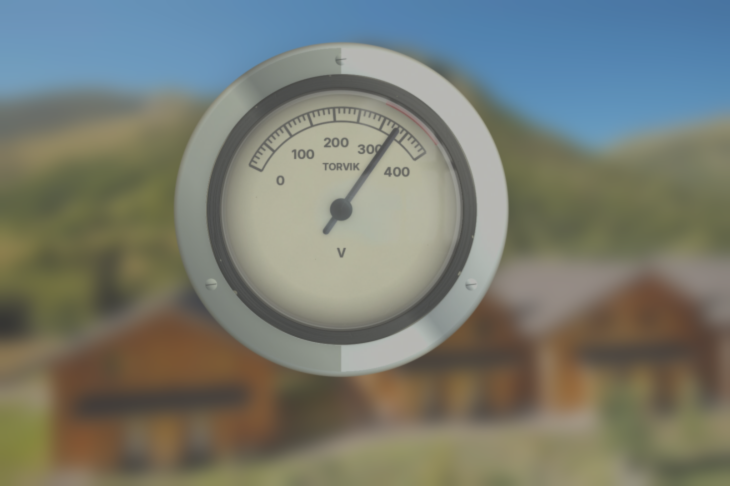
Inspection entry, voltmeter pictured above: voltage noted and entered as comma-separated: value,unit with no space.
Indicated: 330,V
